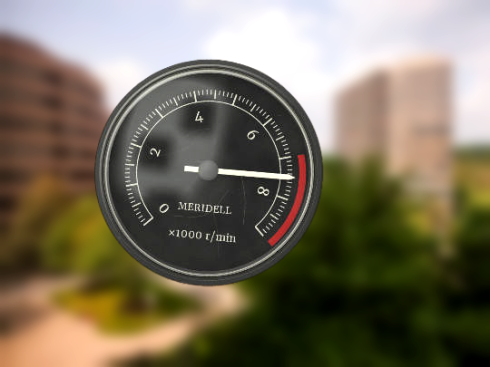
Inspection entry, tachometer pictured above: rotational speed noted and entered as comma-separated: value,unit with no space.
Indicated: 7500,rpm
